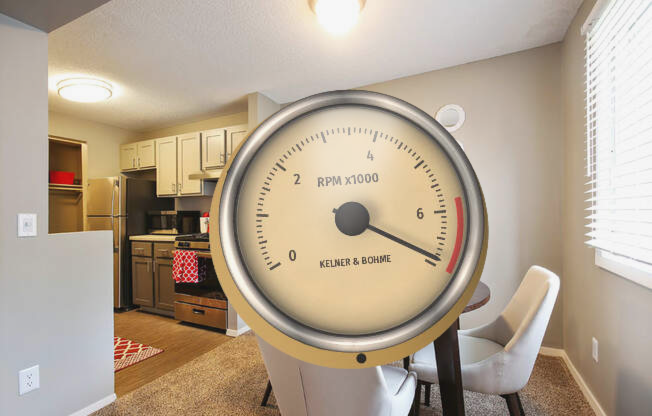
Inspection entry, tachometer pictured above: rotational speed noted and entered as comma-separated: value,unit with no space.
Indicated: 6900,rpm
